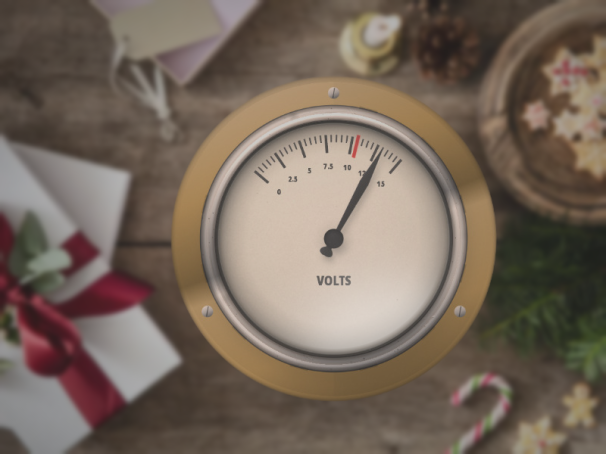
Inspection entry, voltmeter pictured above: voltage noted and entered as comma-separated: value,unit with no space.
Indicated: 13,V
